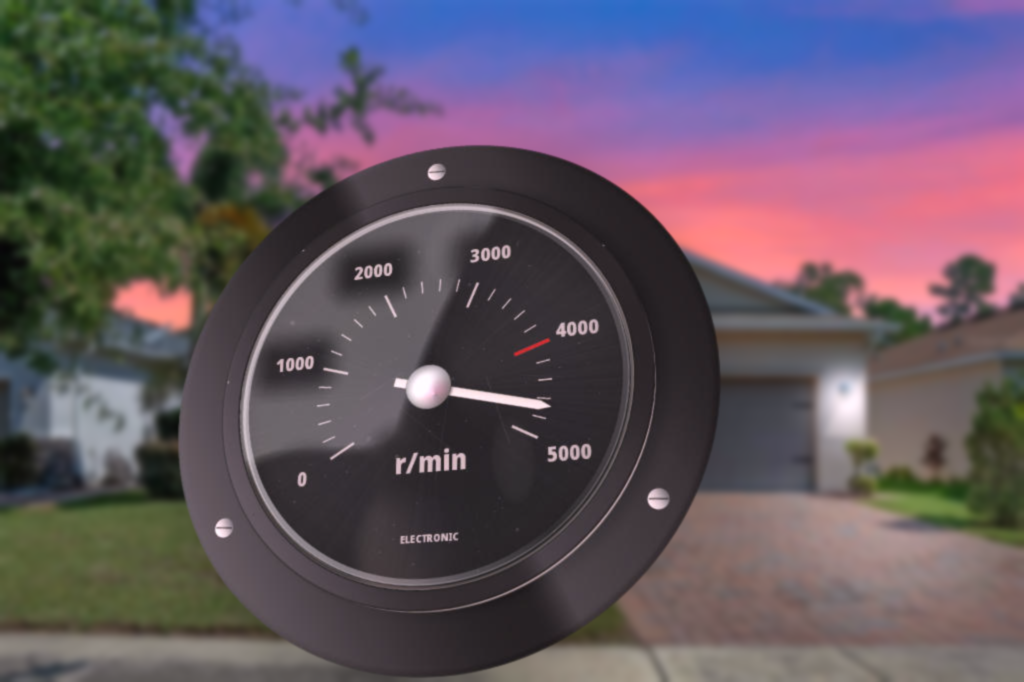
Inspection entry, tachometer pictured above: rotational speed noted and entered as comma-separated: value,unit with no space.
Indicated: 4700,rpm
